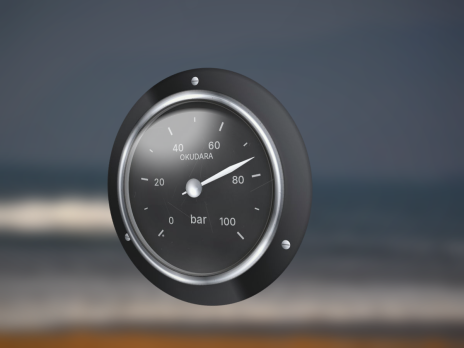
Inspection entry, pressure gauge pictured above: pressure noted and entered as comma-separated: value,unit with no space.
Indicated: 75,bar
